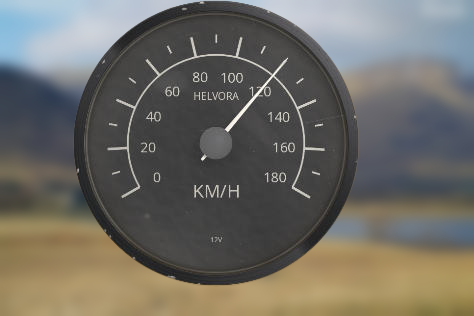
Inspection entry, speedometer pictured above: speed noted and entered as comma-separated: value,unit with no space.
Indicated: 120,km/h
